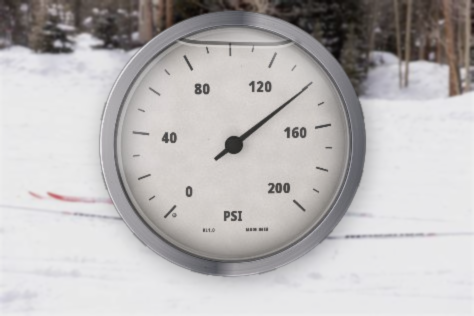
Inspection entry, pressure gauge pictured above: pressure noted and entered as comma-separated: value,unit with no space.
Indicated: 140,psi
